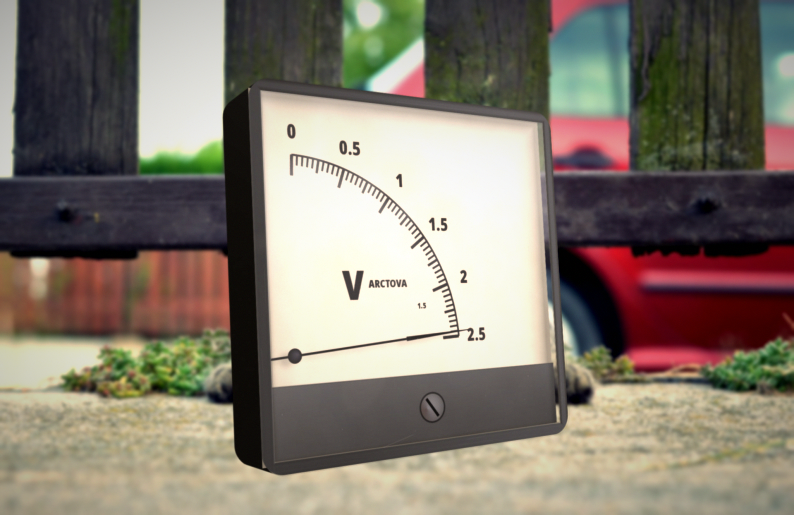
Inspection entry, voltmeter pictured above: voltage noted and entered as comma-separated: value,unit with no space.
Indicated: 2.45,V
